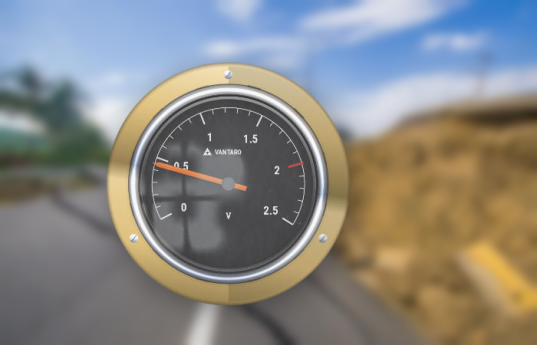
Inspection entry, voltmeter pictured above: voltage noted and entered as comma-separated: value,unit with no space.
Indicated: 0.45,V
